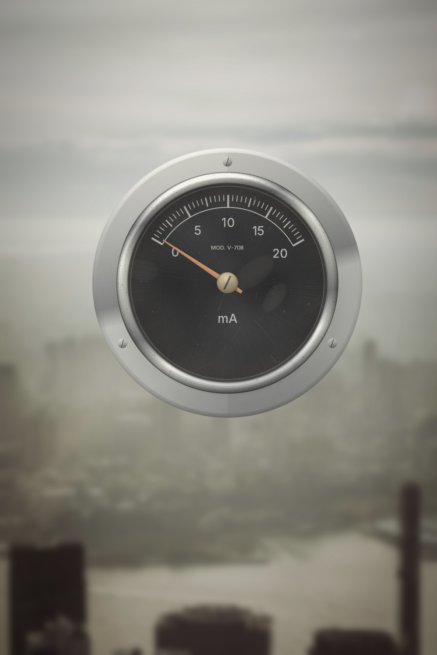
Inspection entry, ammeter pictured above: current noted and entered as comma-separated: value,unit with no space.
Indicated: 0.5,mA
